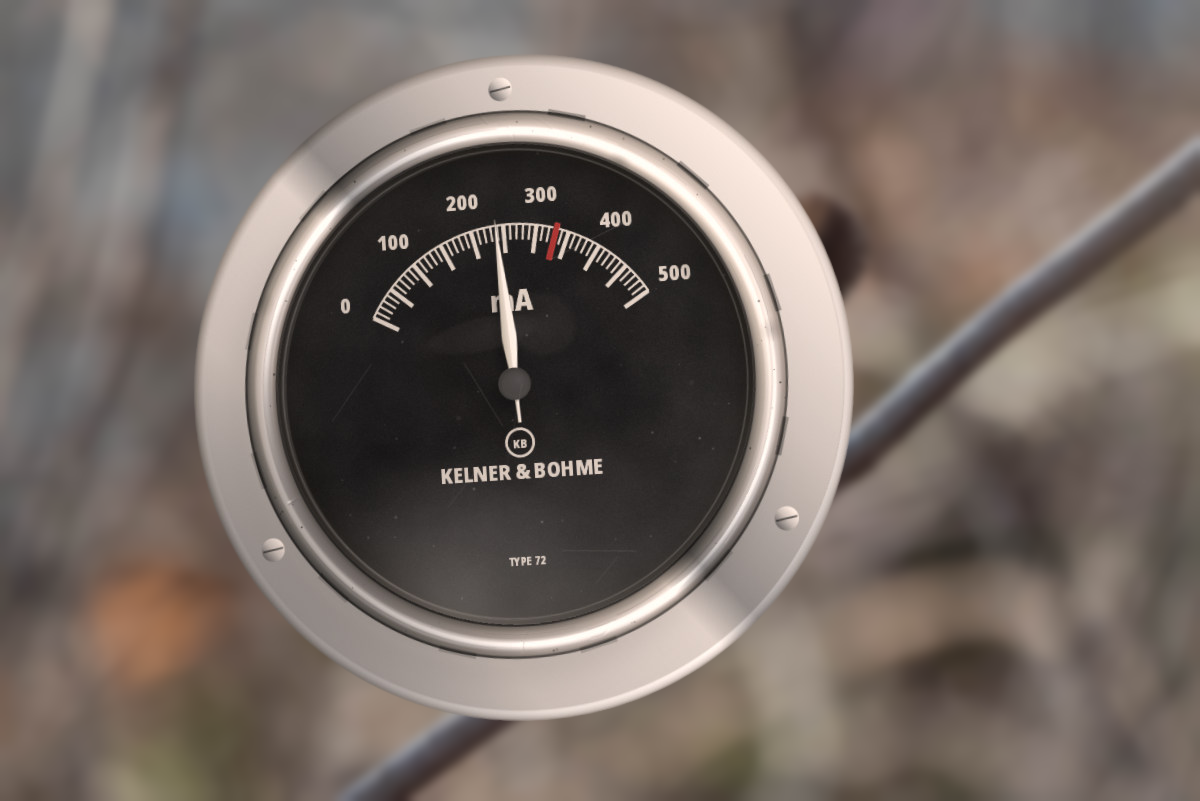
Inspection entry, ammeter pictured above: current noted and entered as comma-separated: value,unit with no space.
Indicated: 240,mA
